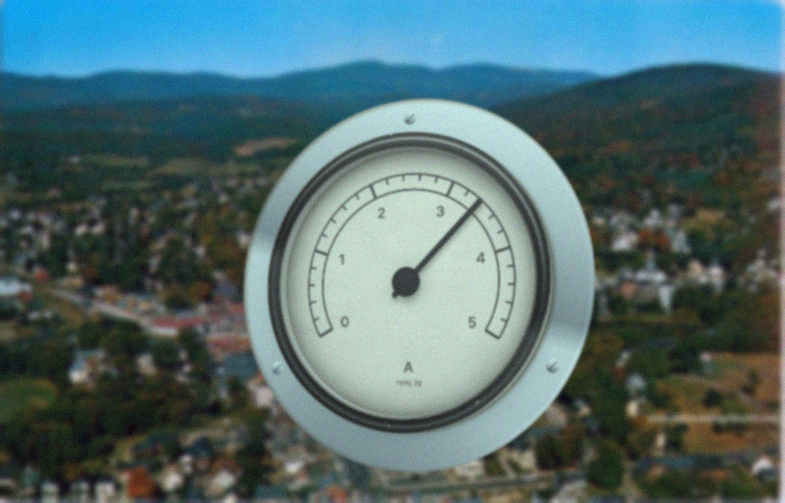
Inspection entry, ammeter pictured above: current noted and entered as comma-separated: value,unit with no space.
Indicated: 3.4,A
